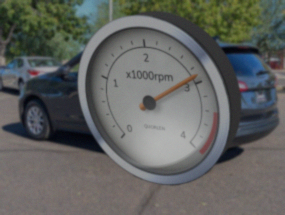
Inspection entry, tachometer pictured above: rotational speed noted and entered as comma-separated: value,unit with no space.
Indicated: 2900,rpm
